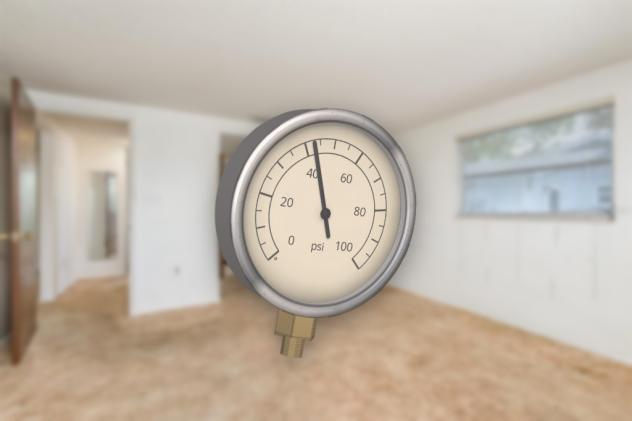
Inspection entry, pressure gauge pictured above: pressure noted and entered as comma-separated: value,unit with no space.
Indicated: 42.5,psi
